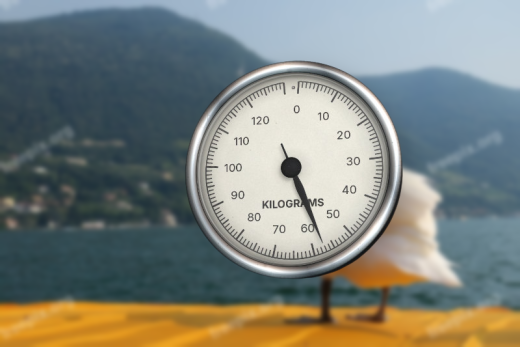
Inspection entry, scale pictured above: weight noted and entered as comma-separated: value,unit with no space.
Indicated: 57,kg
